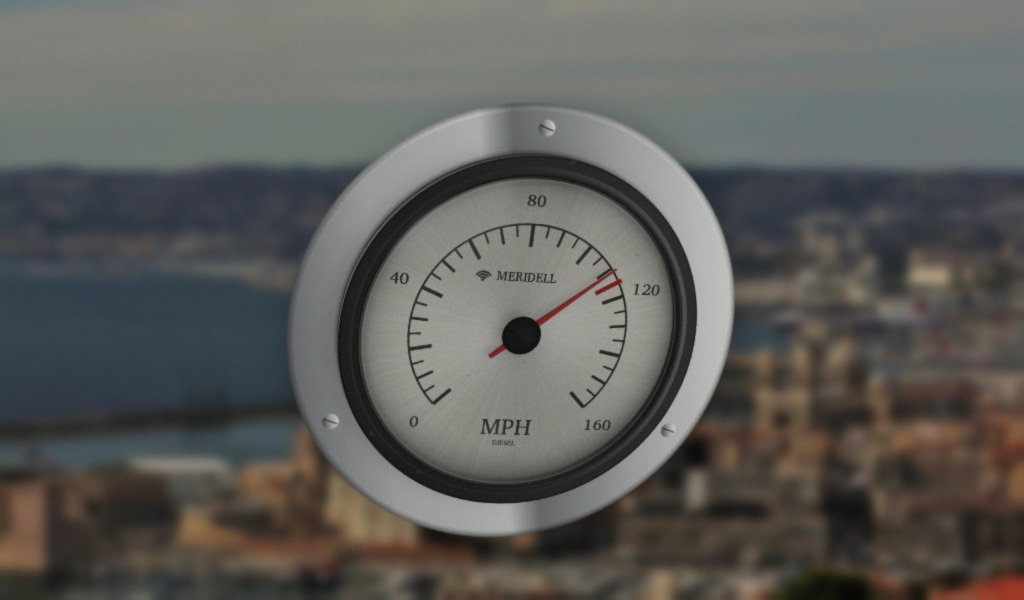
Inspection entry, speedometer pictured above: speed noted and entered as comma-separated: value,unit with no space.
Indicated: 110,mph
